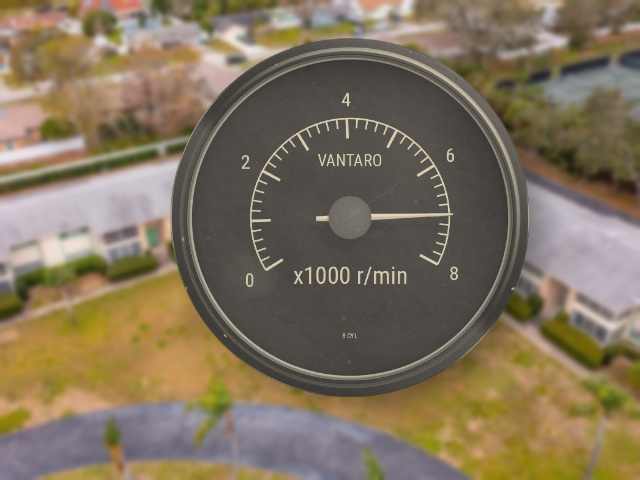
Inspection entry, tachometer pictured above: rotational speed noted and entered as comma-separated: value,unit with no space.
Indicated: 7000,rpm
